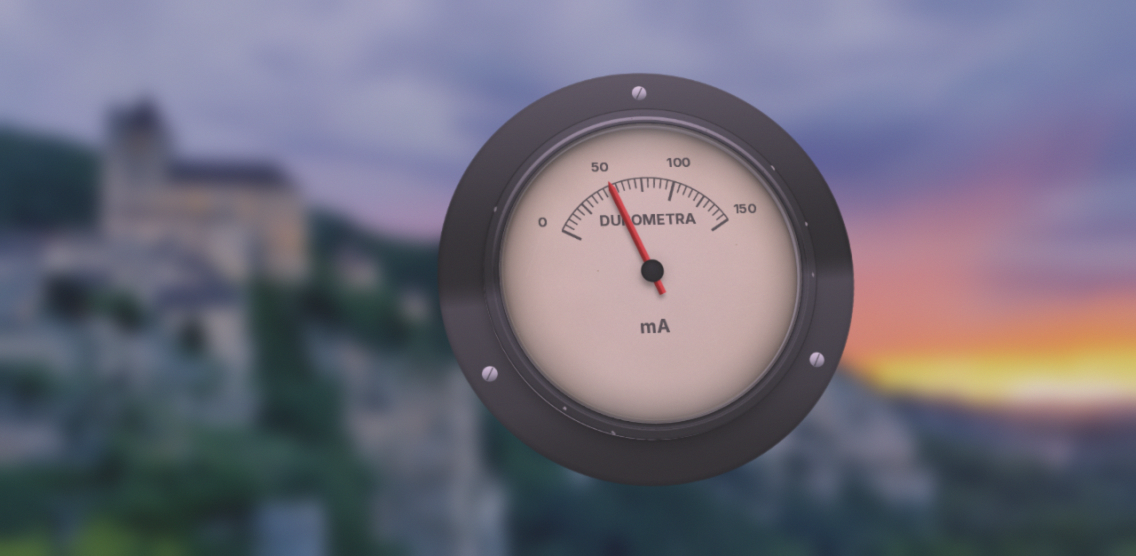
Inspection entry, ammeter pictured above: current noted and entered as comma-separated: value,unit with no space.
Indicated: 50,mA
